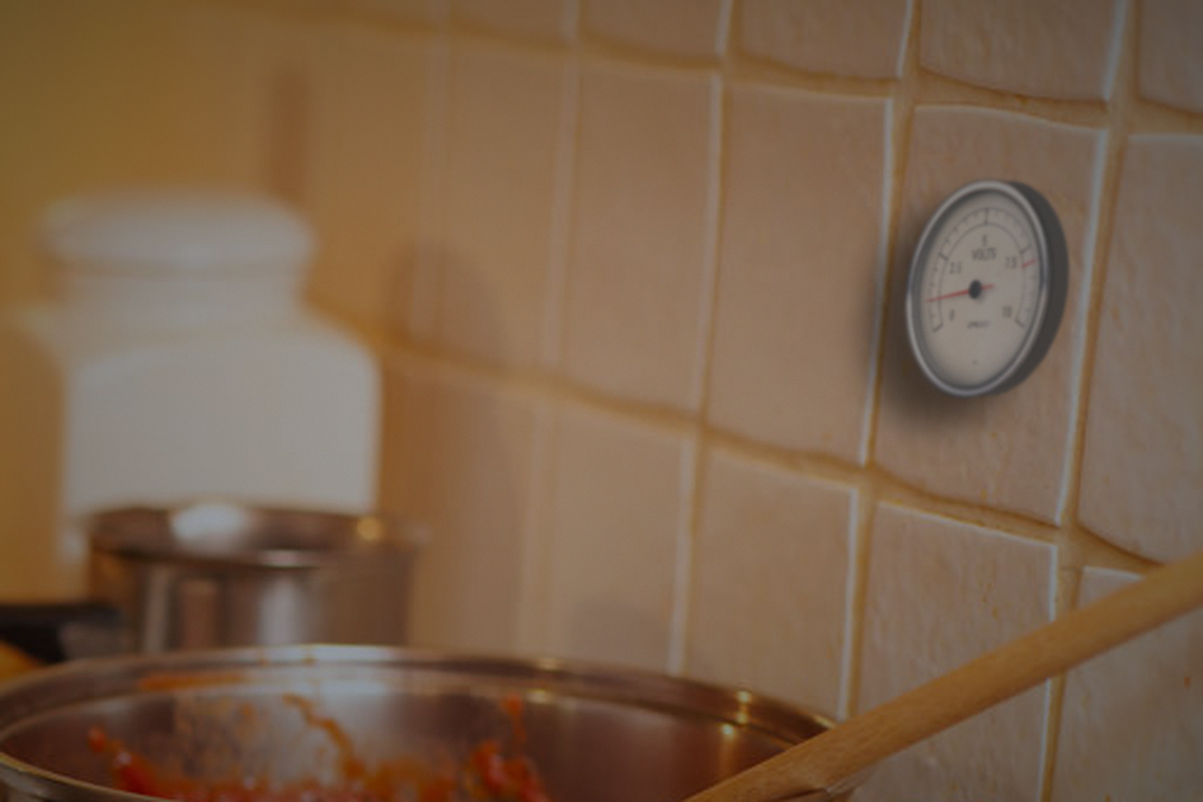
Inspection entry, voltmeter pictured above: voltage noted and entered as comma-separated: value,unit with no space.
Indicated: 1,V
